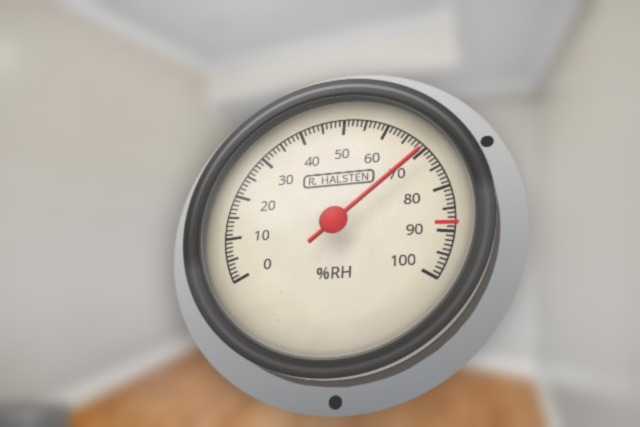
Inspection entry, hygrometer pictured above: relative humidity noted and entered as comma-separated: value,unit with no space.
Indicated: 70,%
